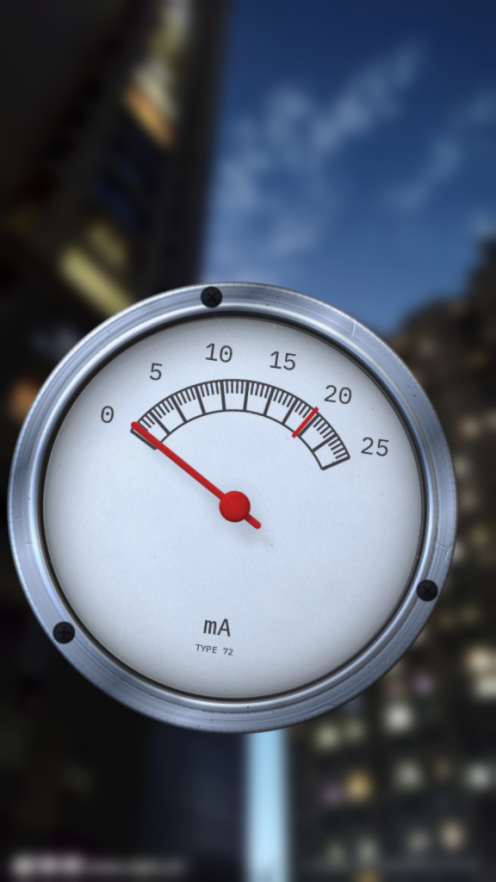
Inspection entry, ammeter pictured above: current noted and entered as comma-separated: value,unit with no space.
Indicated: 0.5,mA
